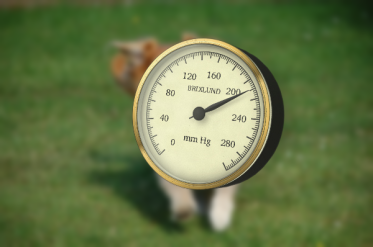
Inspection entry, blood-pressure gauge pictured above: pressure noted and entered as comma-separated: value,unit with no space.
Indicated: 210,mmHg
